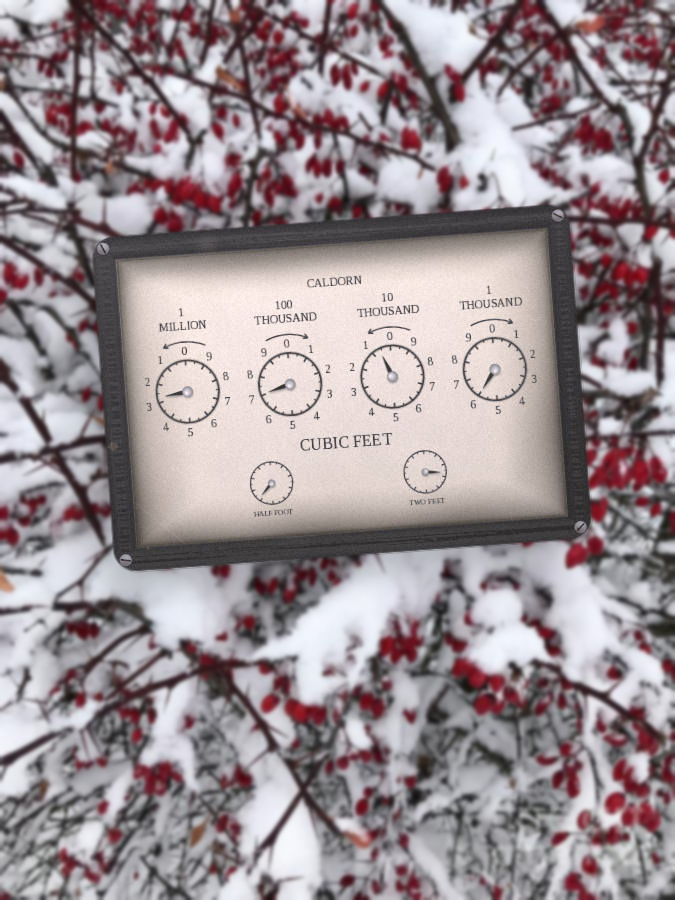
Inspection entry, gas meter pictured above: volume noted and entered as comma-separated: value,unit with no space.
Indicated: 270600,ft³
